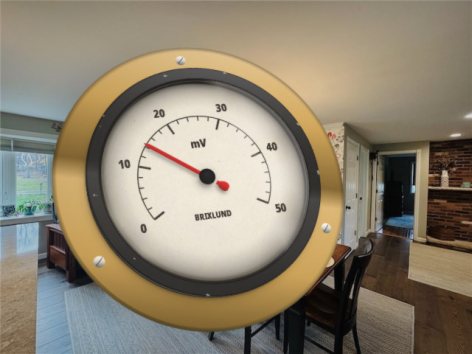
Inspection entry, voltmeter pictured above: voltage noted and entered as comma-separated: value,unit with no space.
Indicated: 14,mV
